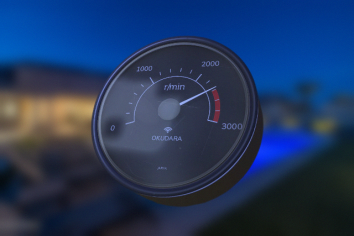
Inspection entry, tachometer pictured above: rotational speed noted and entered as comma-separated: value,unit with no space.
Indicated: 2400,rpm
